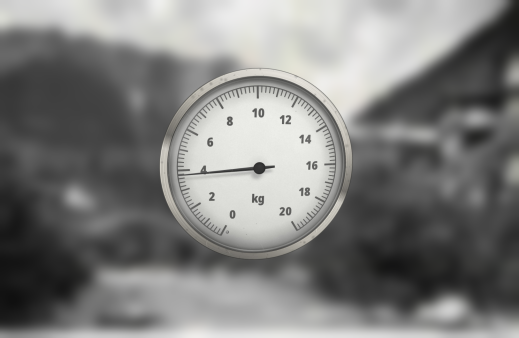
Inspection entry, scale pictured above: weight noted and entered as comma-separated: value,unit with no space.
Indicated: 3.8,kg
